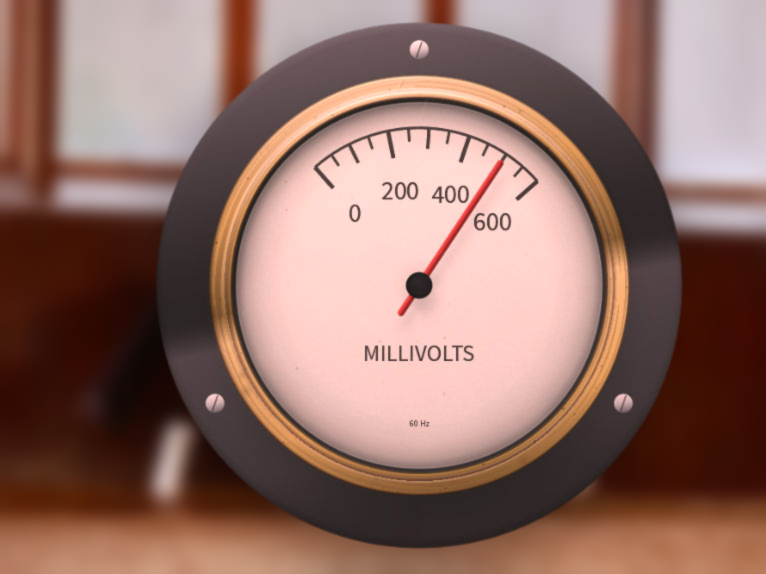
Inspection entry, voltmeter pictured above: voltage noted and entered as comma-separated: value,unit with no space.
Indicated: 500,mV
